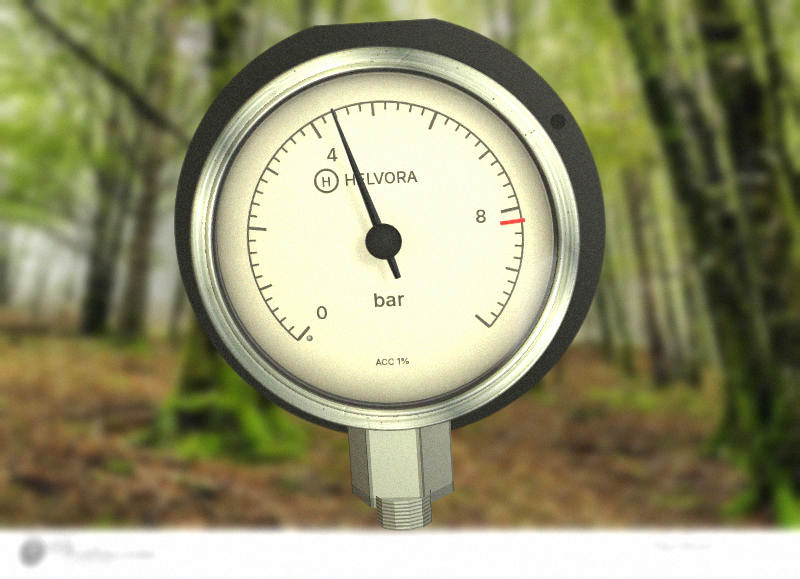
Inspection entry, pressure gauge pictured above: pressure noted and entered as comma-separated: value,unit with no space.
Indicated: 4.4,bar
